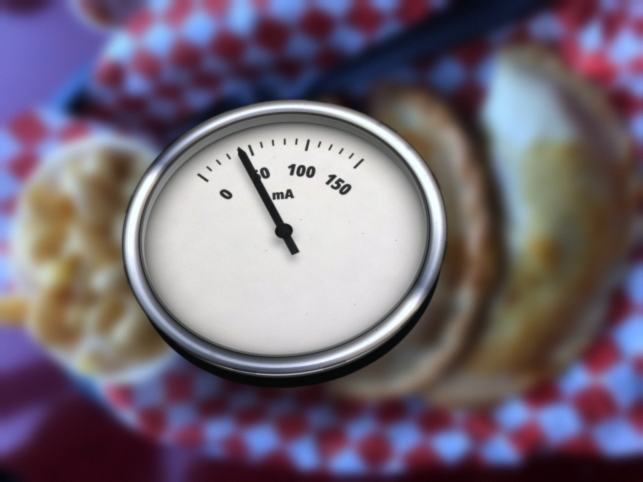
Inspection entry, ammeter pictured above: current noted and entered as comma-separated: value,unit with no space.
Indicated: 40,mA
